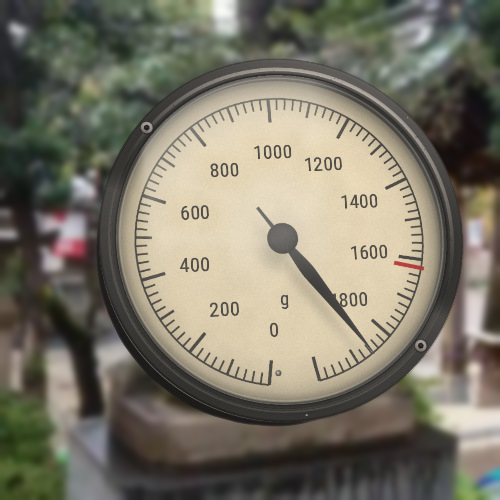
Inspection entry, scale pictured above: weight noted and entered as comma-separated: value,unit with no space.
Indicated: 1860,g
